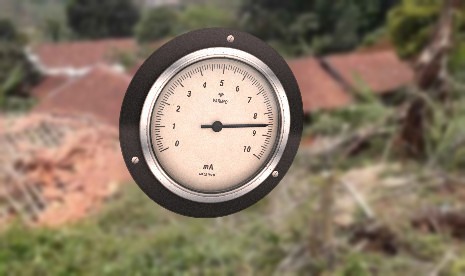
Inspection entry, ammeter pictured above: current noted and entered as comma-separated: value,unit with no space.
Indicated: 8.5,mA
